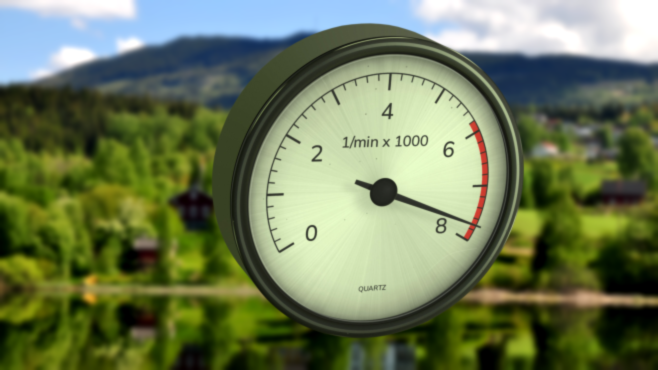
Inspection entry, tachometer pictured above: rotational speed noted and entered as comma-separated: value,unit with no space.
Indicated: 7700,rpm
